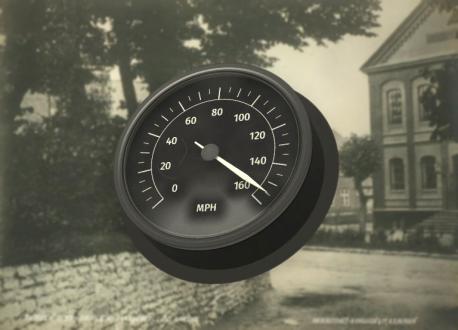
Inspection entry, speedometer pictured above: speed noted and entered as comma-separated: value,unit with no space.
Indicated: 155,mph
